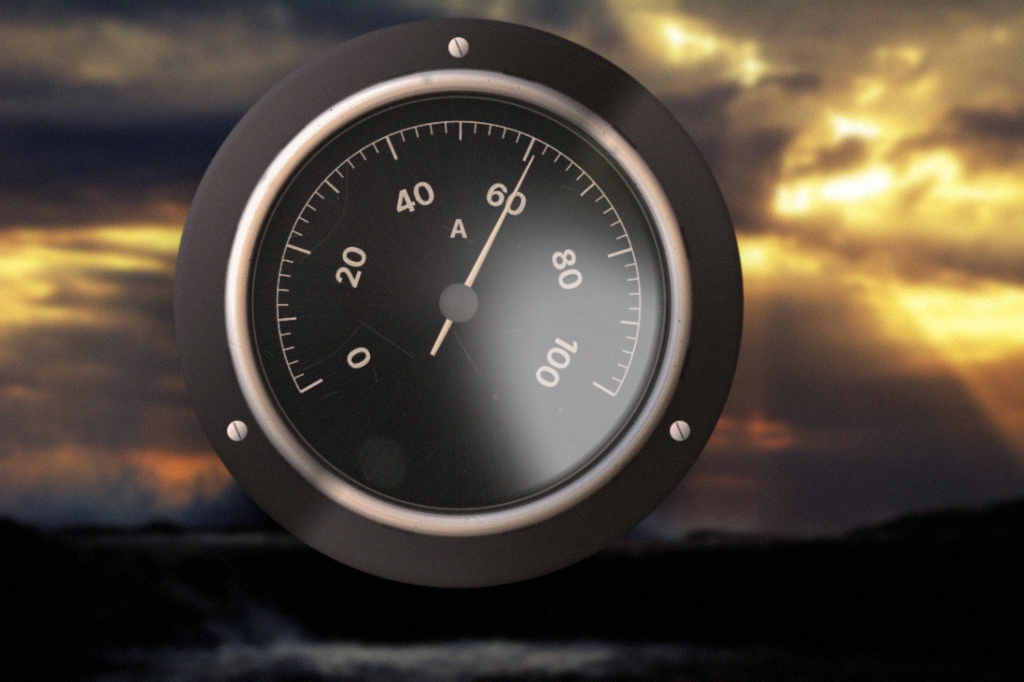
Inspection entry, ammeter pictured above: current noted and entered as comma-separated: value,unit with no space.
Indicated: 61,A
